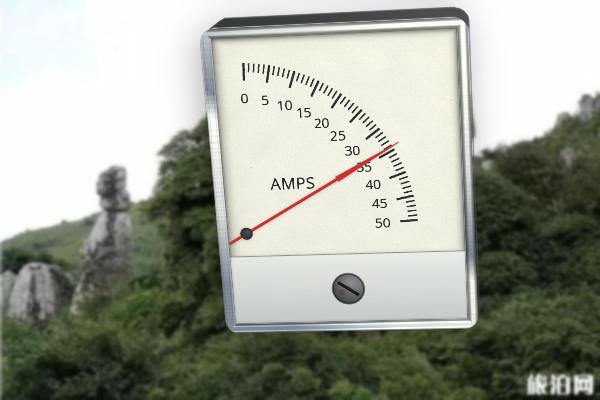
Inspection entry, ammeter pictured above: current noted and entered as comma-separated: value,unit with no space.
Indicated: 34,A
